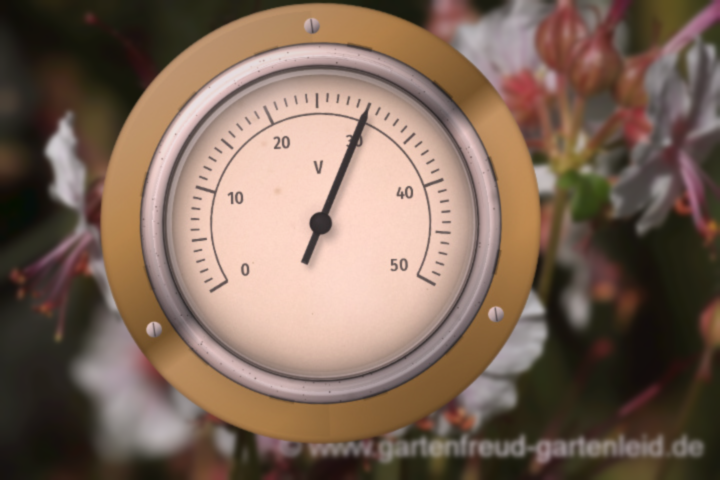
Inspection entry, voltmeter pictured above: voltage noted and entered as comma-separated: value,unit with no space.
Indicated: 30,V
